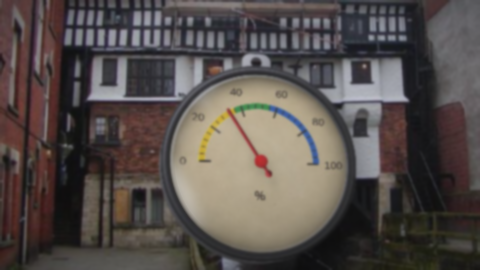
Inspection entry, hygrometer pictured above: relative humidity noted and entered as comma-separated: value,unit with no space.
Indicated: 32,%
